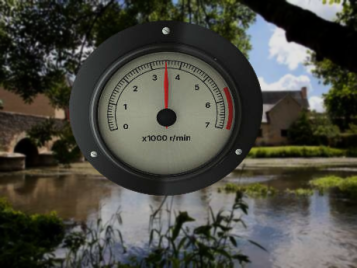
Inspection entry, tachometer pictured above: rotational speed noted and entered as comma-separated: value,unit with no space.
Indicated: 3500,rpm
